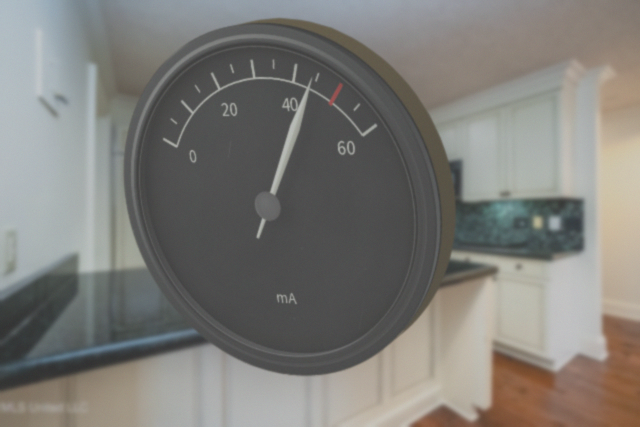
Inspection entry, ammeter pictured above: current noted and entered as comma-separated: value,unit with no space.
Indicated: 45,mA
